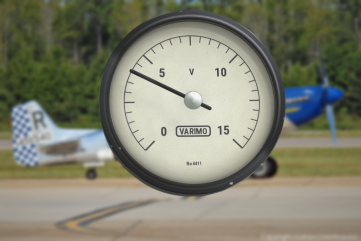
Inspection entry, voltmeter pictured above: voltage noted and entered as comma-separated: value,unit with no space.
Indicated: 4,V
